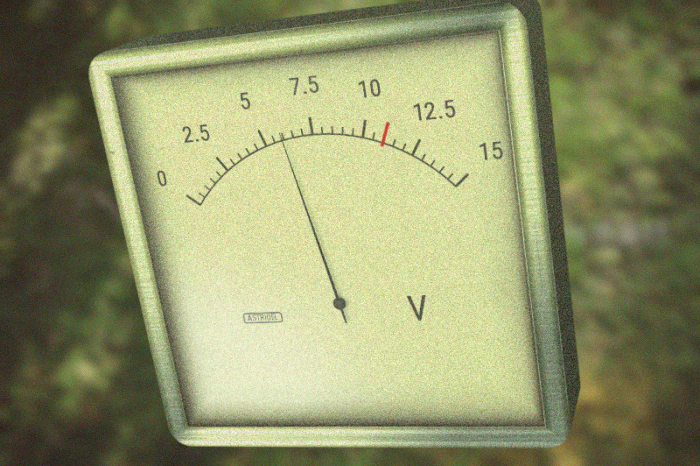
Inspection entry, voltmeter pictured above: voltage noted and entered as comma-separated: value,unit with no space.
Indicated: 6,V
